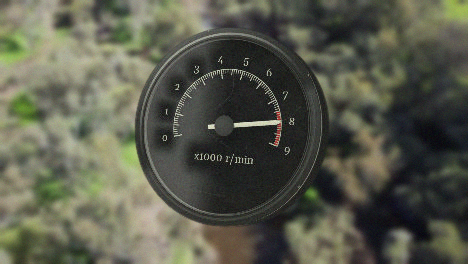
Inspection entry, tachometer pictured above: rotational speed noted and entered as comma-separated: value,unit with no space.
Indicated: 8000,rpm
